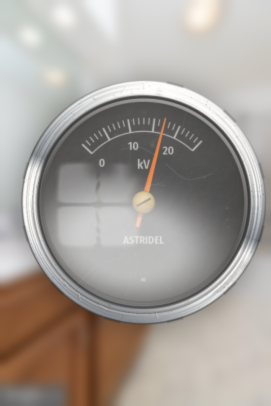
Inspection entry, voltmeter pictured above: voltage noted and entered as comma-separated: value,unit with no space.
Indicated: 17,kV
